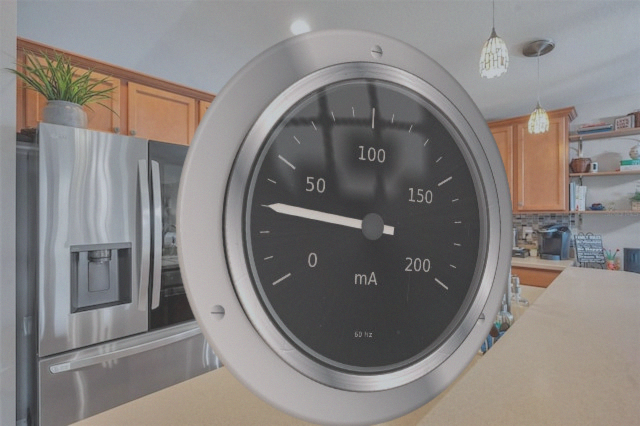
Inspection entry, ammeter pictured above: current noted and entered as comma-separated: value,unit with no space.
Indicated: 30,mA
